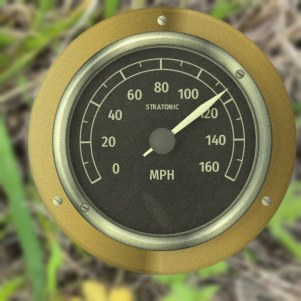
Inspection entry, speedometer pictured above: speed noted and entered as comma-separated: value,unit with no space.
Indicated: 115,mph
